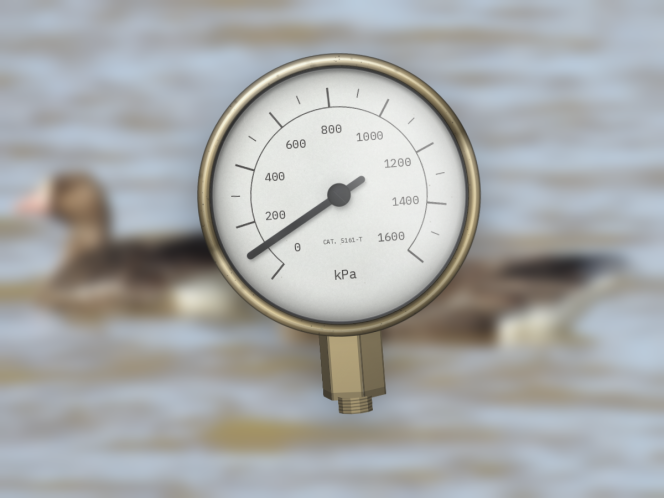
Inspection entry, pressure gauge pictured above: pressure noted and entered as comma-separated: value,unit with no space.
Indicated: 100,kPa
